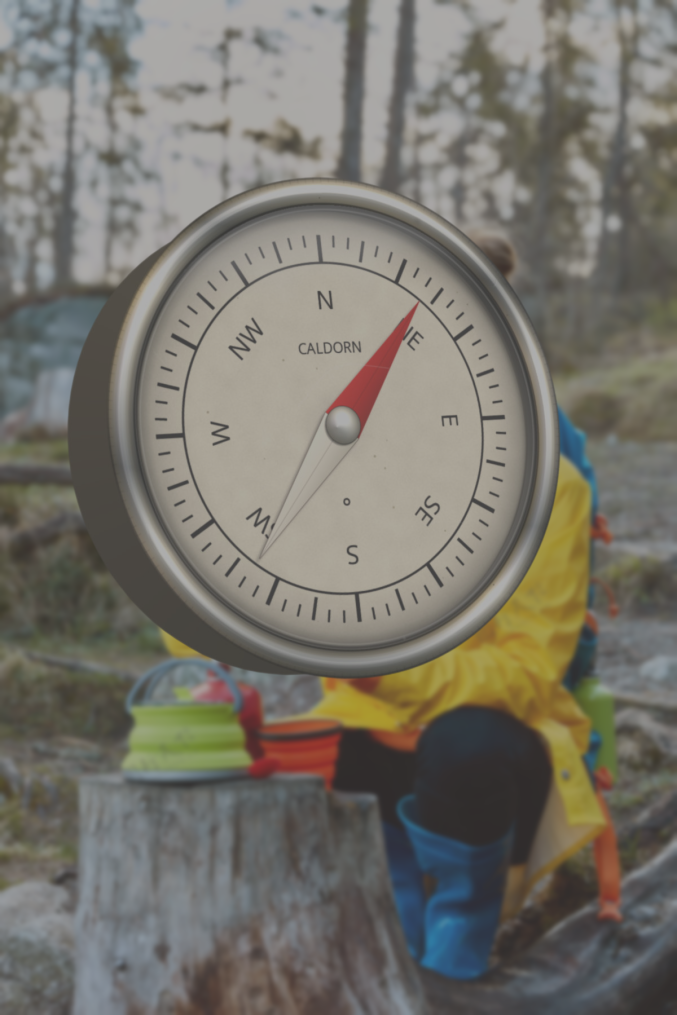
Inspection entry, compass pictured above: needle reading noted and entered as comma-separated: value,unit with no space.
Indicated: 40,°
